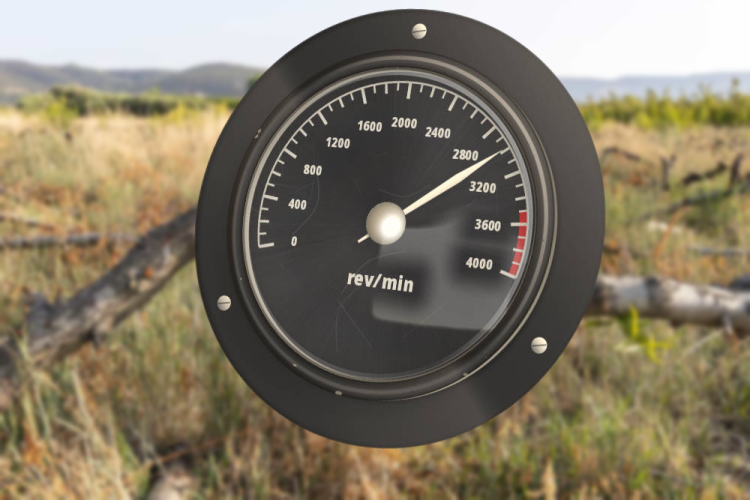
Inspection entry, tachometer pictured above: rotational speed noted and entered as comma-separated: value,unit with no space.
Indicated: 3000,rpm
